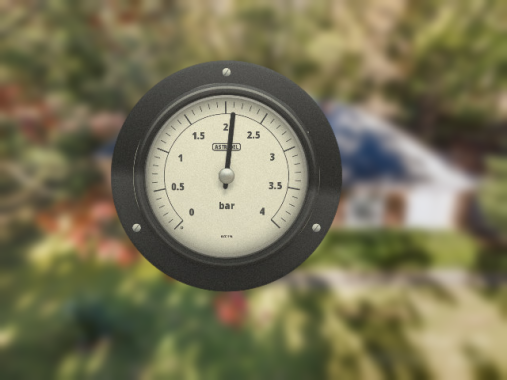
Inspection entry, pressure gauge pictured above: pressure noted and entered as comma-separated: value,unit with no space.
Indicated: 2.1,bar
